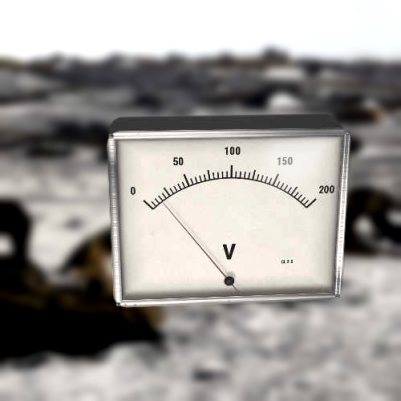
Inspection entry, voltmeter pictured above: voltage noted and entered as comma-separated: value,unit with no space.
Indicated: 15,V
